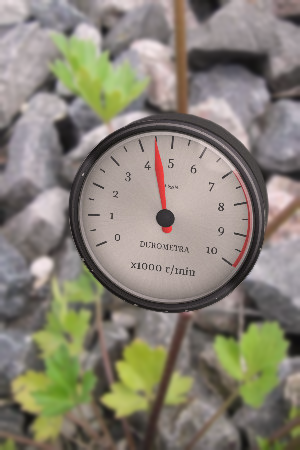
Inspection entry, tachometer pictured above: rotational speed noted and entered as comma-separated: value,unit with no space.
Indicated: 4500,rpm
